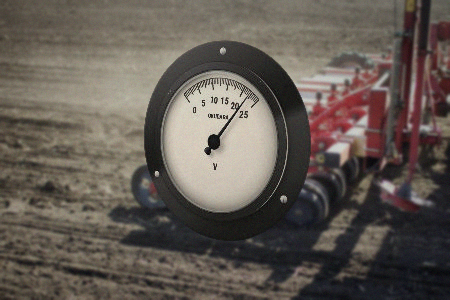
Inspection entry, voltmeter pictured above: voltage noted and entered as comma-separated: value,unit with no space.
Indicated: 22.5,V
